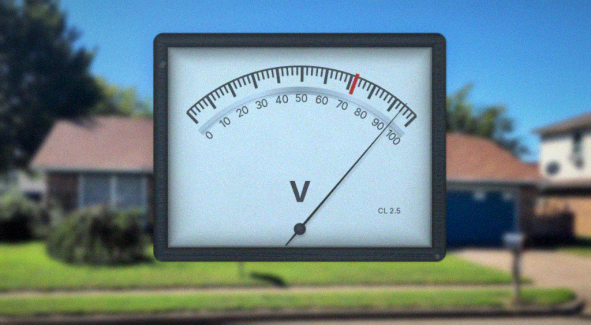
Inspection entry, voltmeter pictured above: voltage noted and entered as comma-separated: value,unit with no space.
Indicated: 94,V
